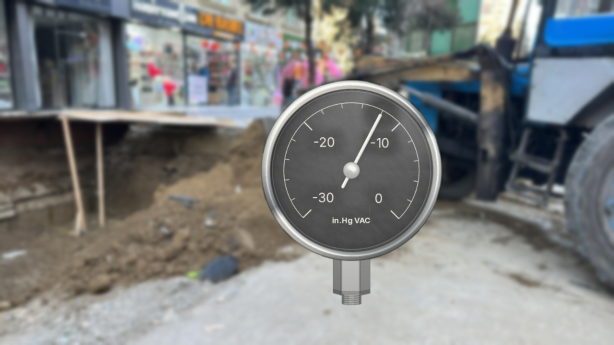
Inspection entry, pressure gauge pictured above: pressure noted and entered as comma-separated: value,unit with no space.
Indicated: -12,inHg
